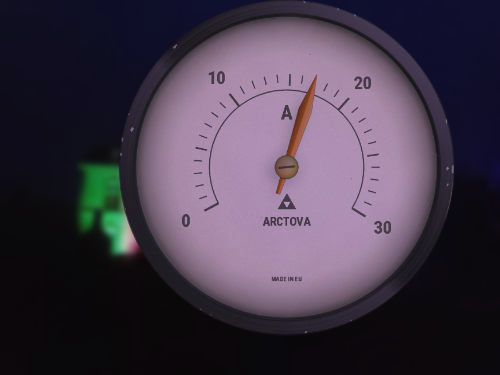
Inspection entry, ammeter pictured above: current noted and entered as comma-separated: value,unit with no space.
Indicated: 17,A
